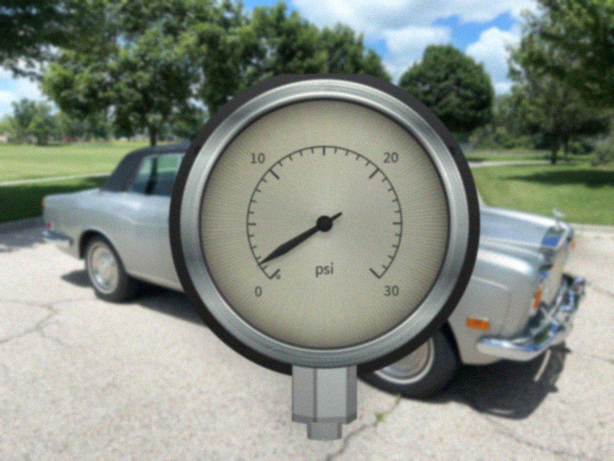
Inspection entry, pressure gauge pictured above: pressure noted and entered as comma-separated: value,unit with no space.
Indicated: 1.5,psi
